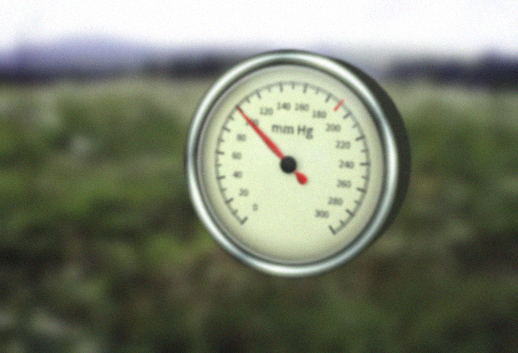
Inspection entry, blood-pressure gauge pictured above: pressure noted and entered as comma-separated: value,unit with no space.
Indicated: 100,mmHg
